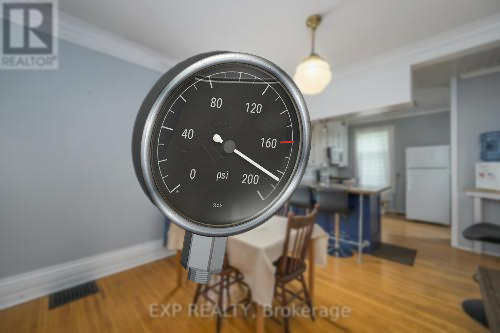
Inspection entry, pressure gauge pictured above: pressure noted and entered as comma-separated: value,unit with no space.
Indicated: 185,psi
